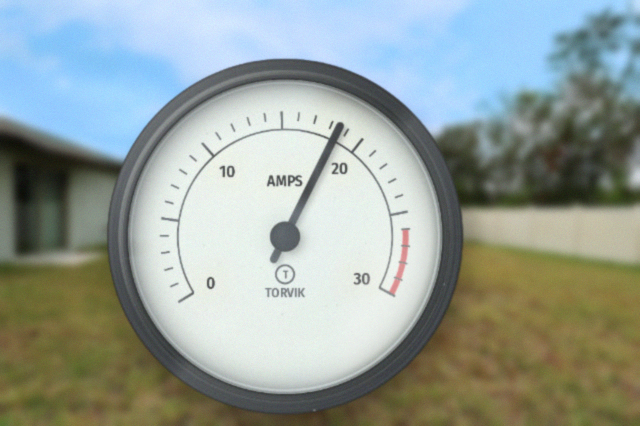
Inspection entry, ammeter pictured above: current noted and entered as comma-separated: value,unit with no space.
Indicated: 18.5,A
